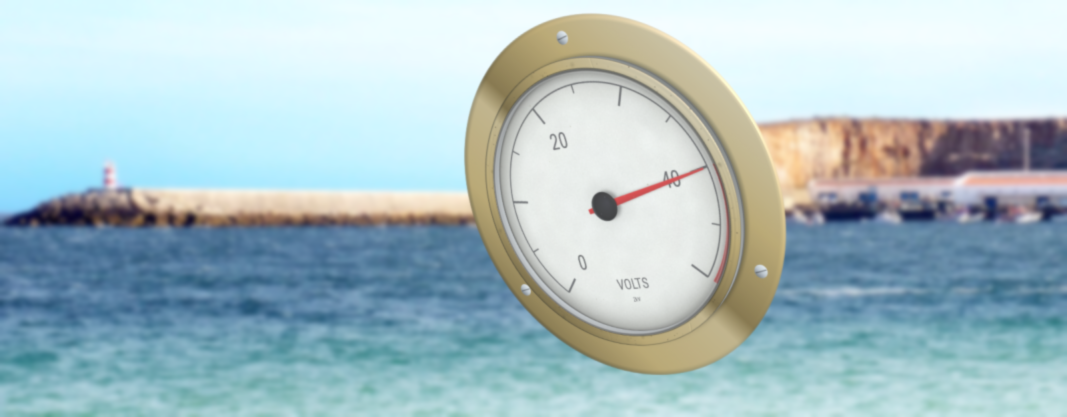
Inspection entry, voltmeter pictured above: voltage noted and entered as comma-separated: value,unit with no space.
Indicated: 40,V
